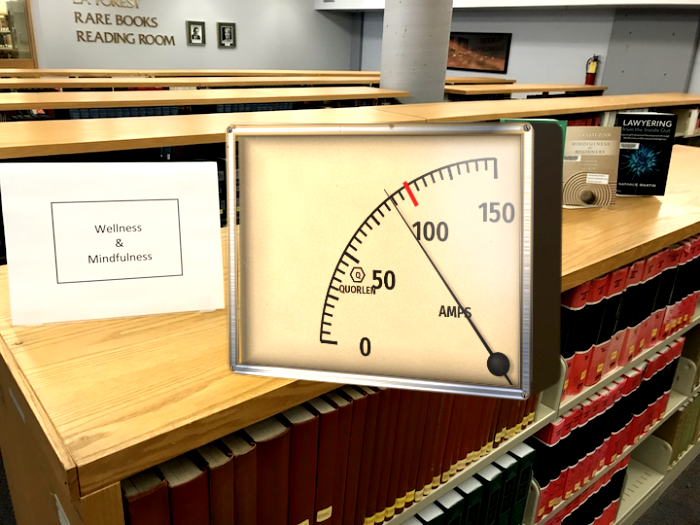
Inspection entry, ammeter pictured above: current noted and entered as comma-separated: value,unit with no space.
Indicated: 90,A
